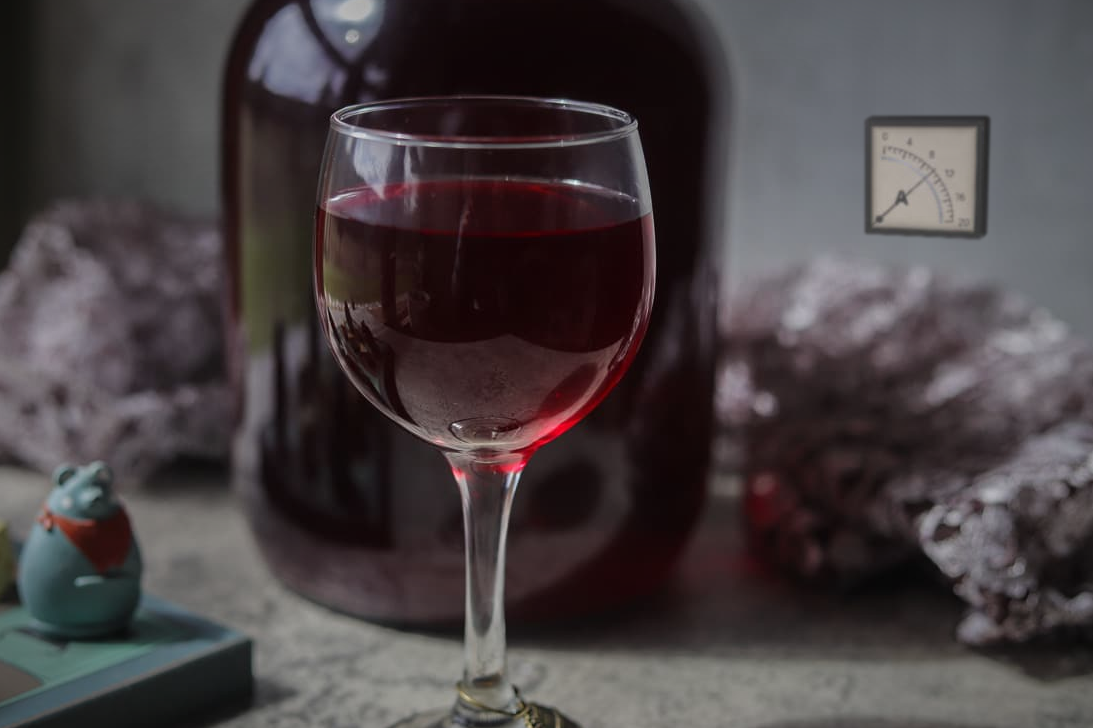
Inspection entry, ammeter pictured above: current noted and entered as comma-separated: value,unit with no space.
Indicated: 10,A
